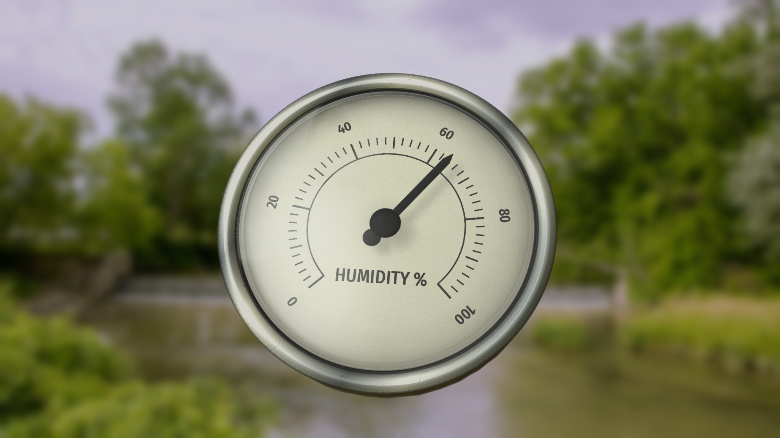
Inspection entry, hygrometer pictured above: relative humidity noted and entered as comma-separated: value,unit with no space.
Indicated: 64,%
